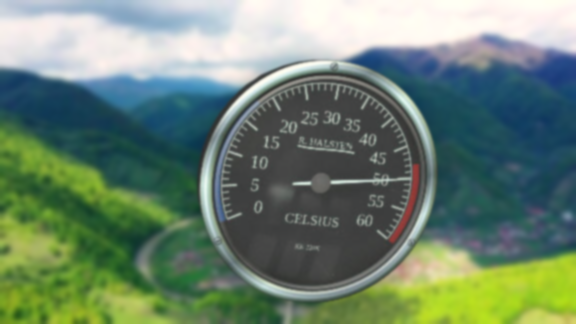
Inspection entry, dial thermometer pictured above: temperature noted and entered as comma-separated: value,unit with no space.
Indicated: 50,°C
